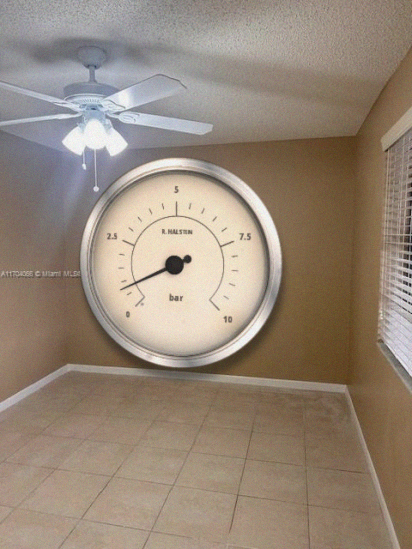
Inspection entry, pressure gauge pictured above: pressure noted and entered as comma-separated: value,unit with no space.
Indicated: 0.75,bar
